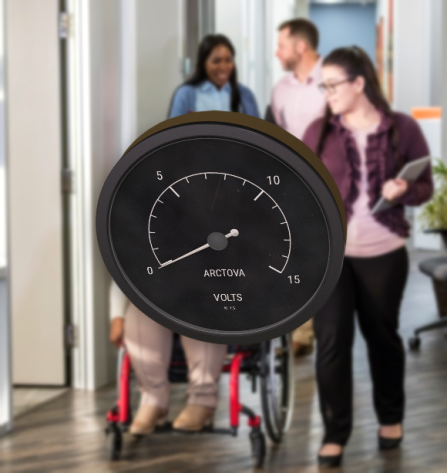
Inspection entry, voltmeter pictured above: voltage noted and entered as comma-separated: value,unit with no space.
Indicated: 0,V
